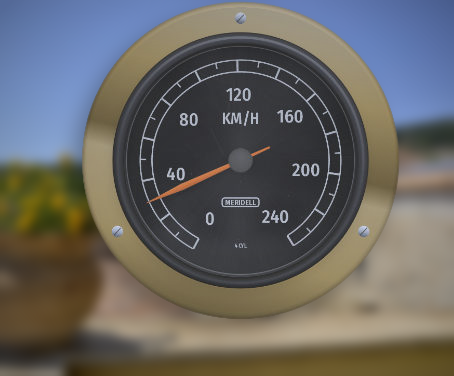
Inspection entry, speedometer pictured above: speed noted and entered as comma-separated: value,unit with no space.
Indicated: 30,km/h
